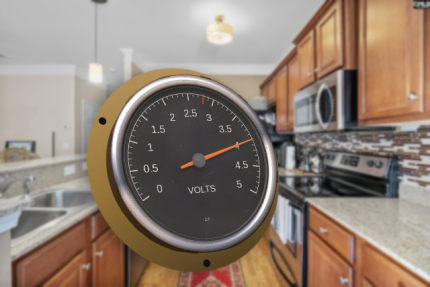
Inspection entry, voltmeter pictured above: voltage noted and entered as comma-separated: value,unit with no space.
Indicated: 4,V
